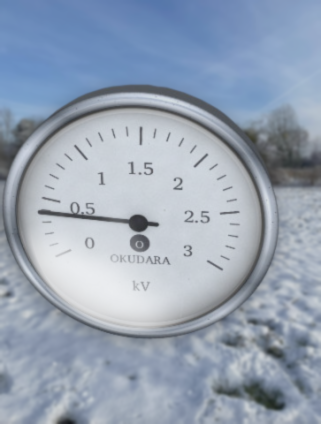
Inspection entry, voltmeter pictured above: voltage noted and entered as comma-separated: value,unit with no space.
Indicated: 0.4,kV
